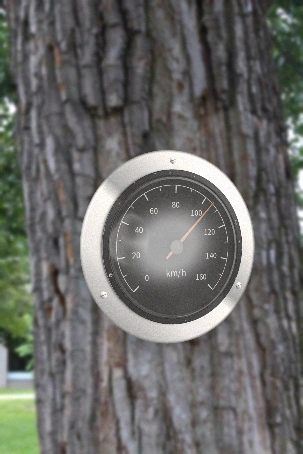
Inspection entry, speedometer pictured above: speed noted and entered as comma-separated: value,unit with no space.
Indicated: 105,km/h
